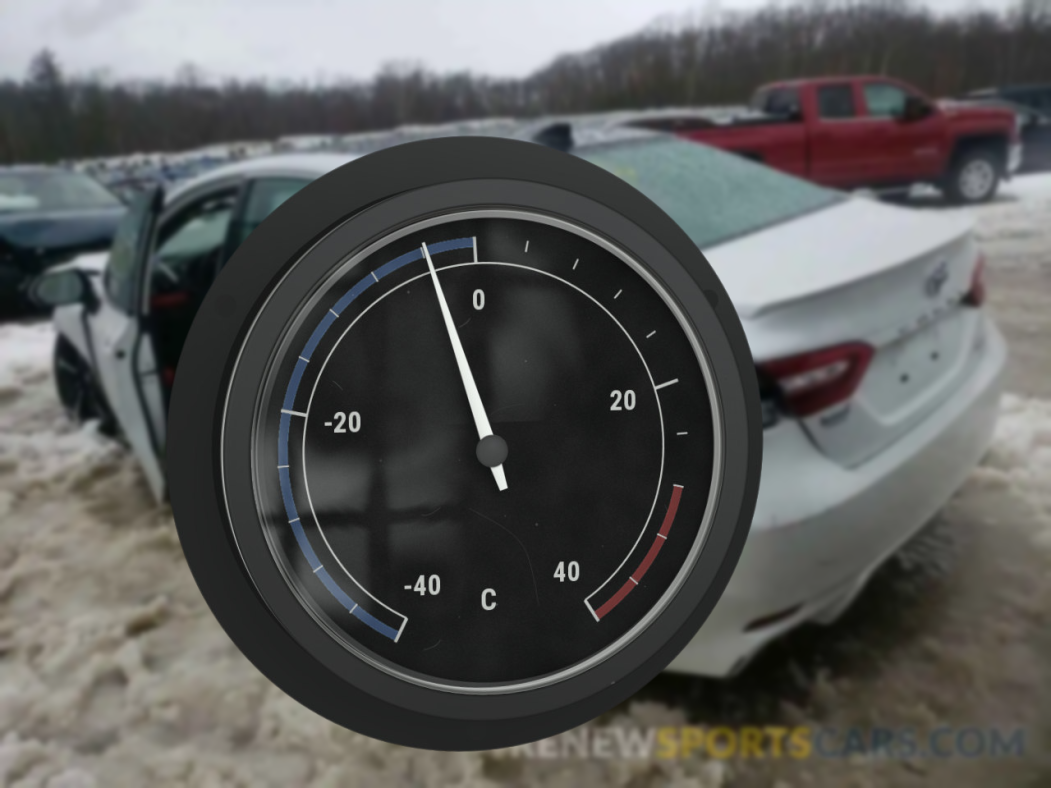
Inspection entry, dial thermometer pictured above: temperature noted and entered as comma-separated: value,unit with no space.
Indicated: -4,°C
